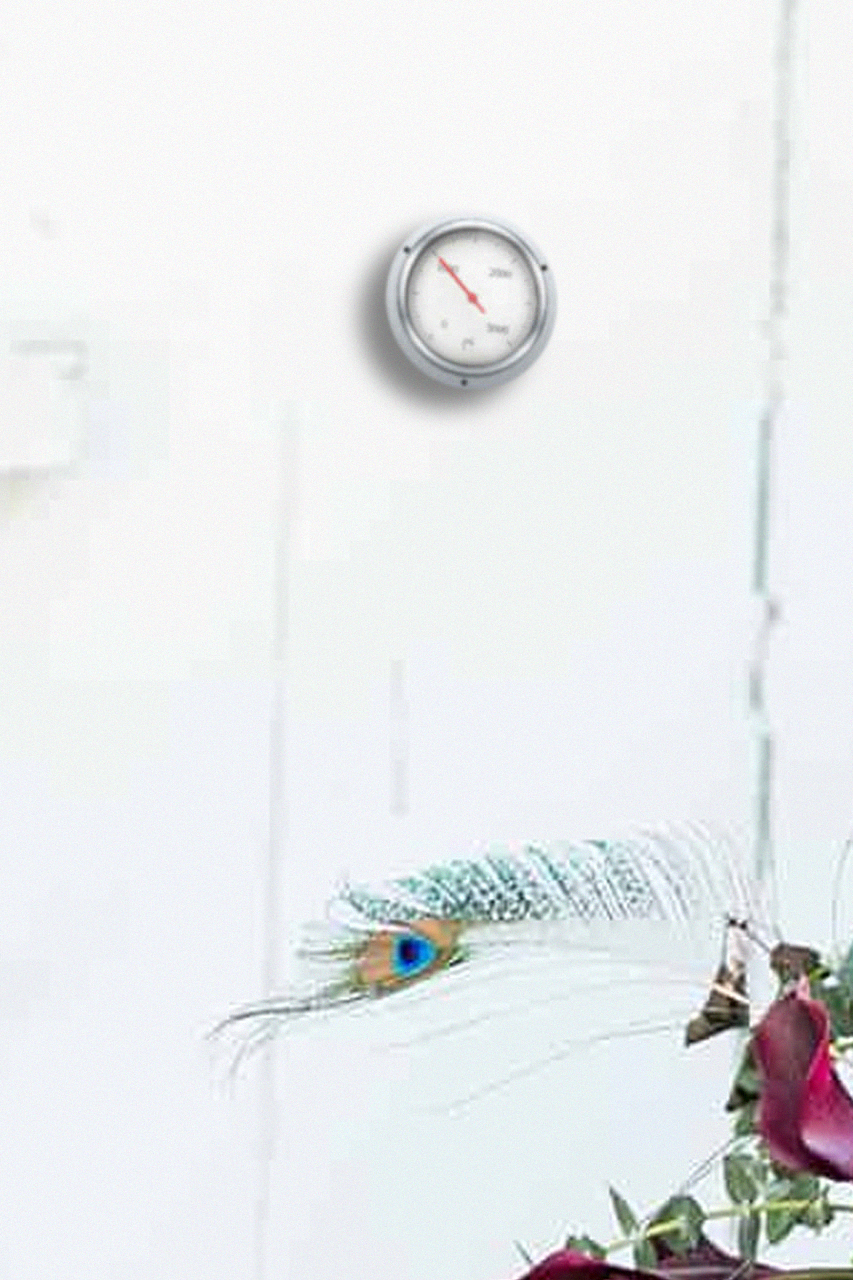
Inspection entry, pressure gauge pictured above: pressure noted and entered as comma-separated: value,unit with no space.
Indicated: 1000,psi
